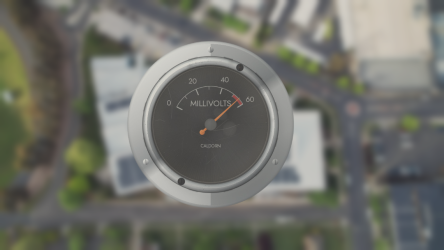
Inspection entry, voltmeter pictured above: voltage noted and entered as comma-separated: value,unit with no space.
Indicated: 55,mV
